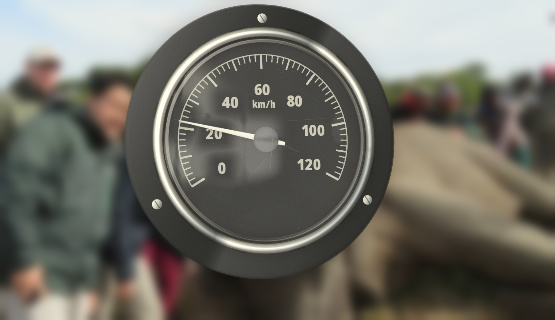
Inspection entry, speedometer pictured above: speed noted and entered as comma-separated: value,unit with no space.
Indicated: 22,km/h
